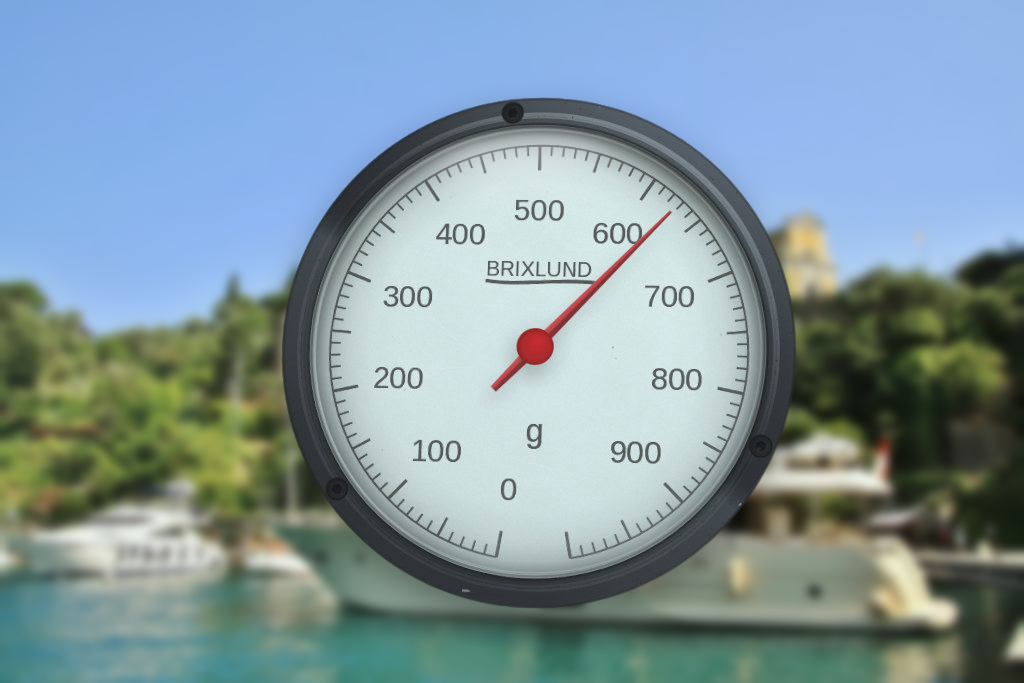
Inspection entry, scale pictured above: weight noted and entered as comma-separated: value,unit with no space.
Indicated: 630,g
